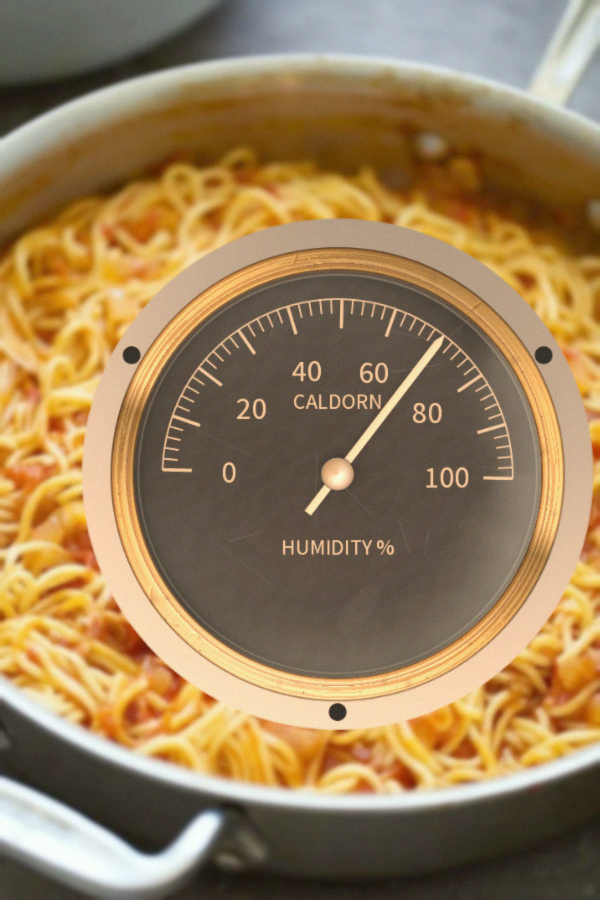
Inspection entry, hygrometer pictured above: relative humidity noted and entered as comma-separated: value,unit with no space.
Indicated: 70,%
